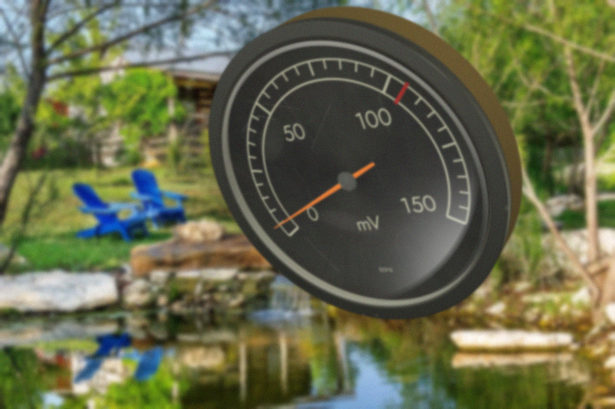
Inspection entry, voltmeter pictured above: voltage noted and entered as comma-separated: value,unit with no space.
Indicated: 5,mV
